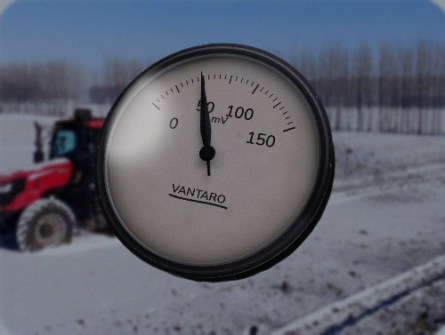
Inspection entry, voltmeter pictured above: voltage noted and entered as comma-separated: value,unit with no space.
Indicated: 50,mV
